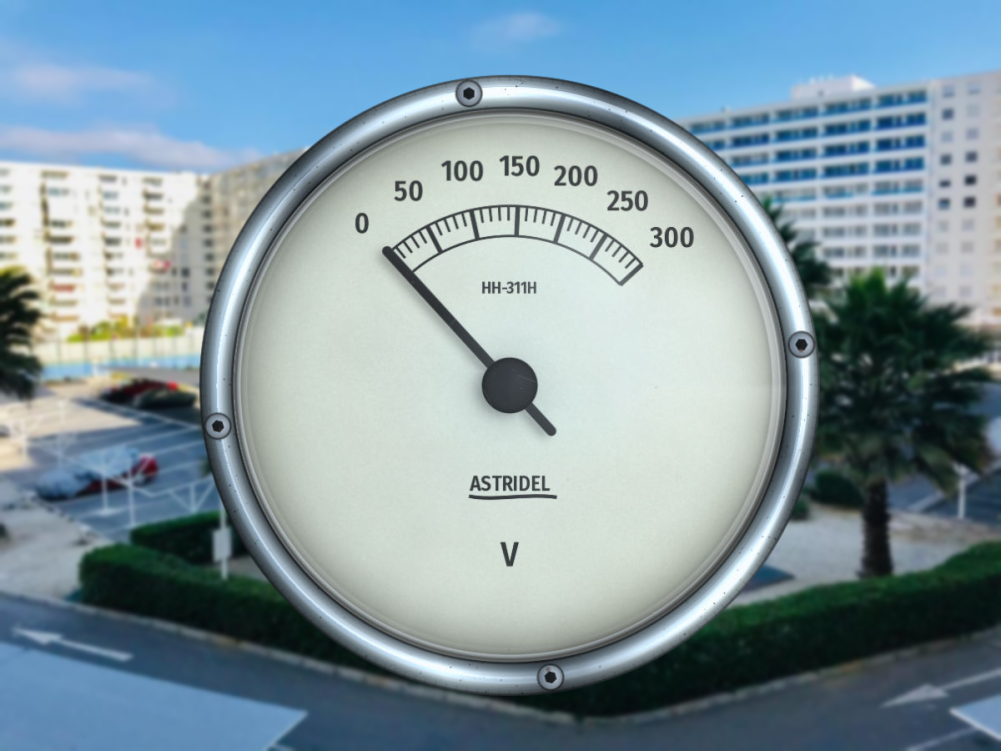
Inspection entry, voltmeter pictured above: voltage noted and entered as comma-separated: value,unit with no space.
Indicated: 0,V
